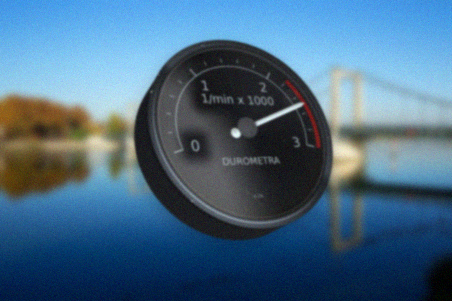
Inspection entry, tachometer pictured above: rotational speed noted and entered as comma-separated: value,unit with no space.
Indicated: 2500,rpm
